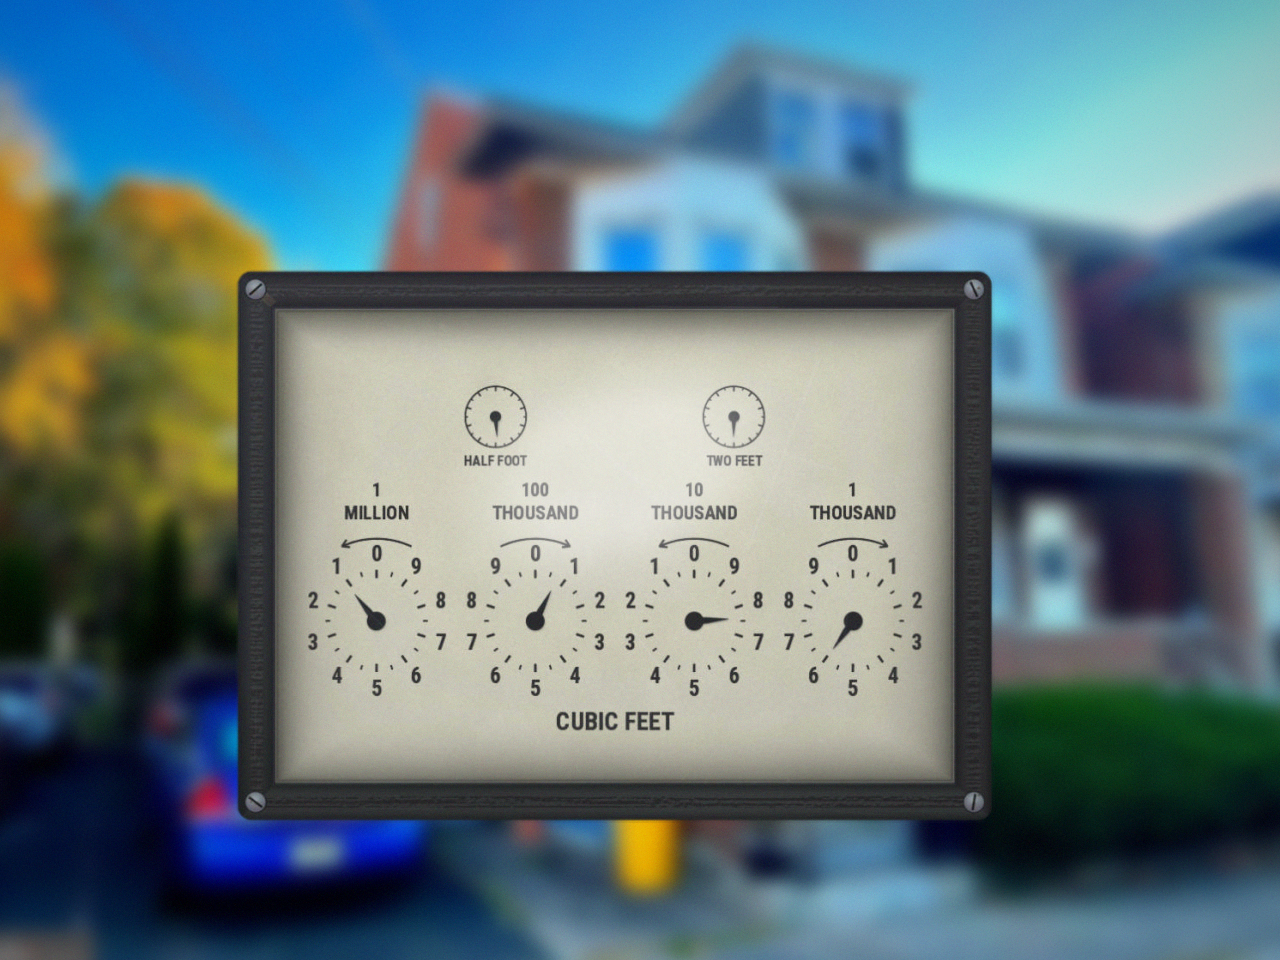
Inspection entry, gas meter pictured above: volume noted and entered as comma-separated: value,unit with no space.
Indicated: 107600,ft³
